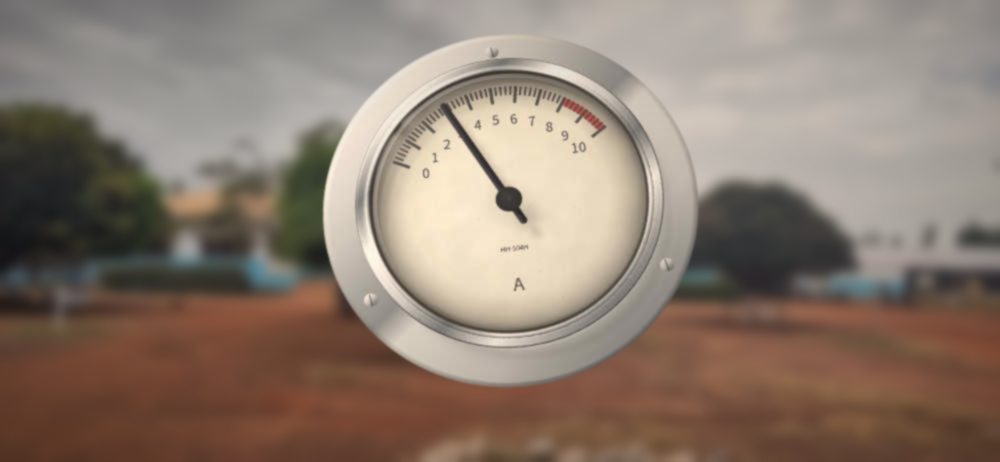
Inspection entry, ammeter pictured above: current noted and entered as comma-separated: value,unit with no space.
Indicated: 3,A
